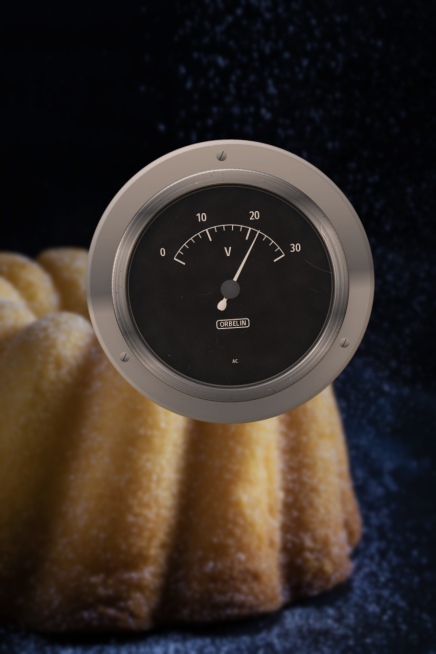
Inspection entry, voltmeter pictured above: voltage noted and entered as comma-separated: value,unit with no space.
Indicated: 22,V
